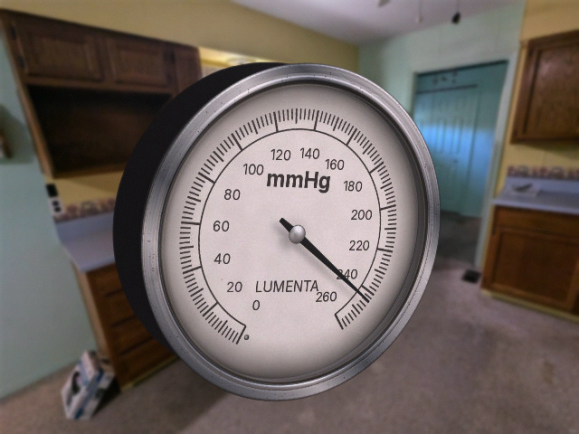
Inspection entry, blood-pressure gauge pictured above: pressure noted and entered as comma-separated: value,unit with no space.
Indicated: 244,mmHg
